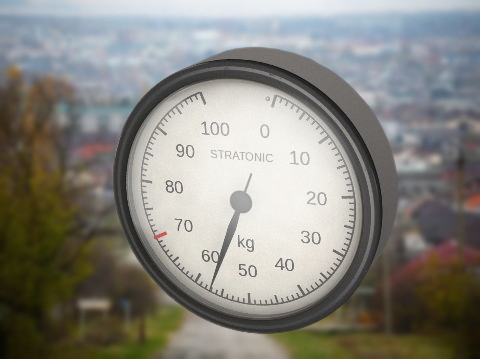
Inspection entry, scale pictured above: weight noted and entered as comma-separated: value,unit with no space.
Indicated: 57,kg
